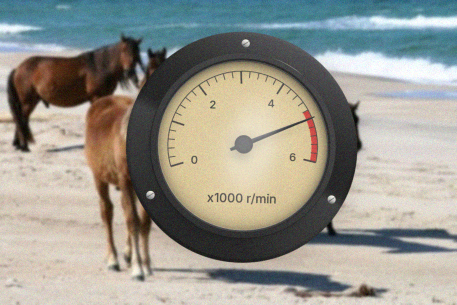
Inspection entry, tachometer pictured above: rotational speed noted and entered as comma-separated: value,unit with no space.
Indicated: 5000,rpm
